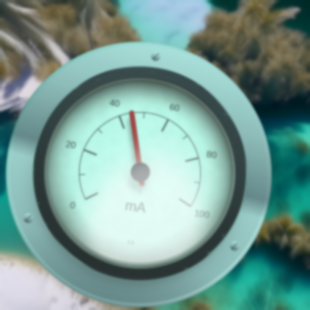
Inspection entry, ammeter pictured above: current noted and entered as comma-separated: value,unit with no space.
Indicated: 45,mA
